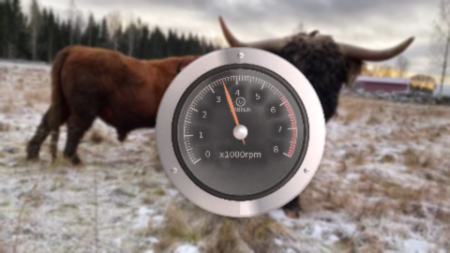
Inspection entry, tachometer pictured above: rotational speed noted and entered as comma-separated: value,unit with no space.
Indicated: 3500,rpm
